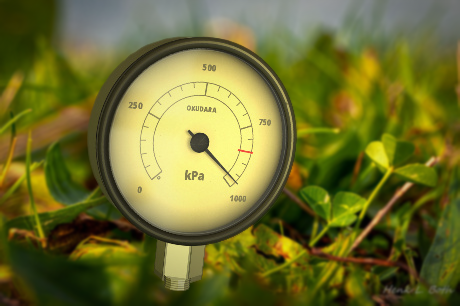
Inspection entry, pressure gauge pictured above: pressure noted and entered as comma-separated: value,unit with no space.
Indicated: 975,kPa
